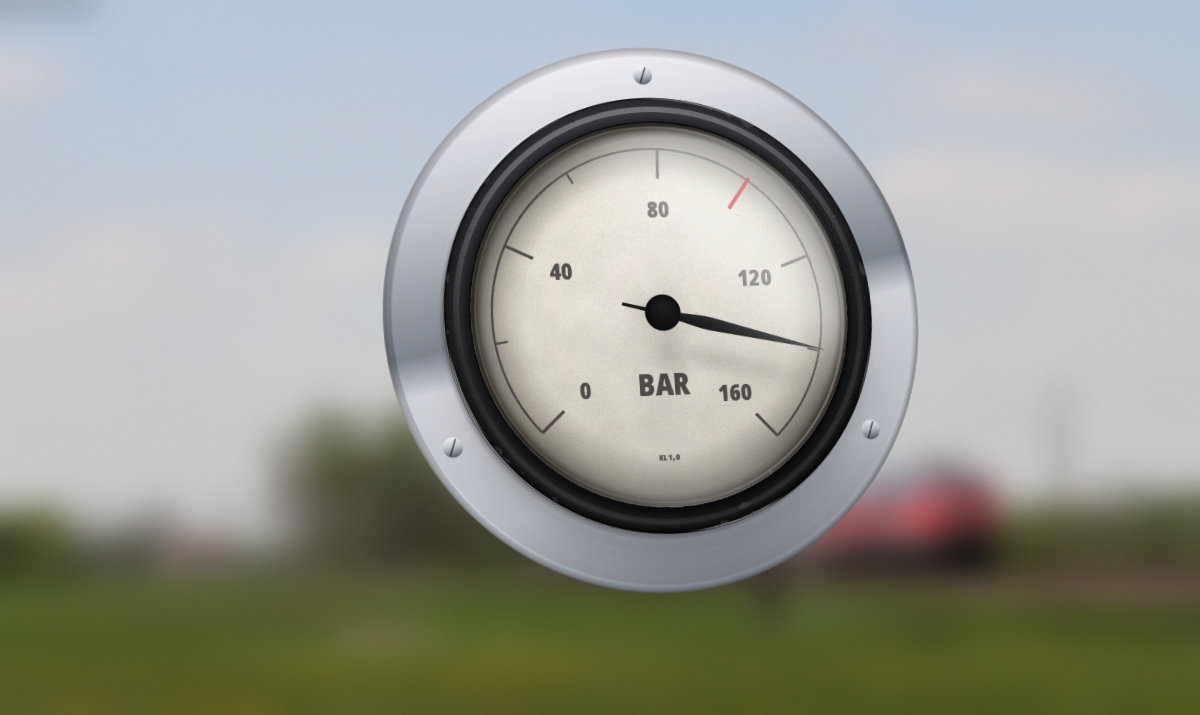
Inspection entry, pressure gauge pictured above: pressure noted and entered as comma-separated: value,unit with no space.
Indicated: 140,bar
